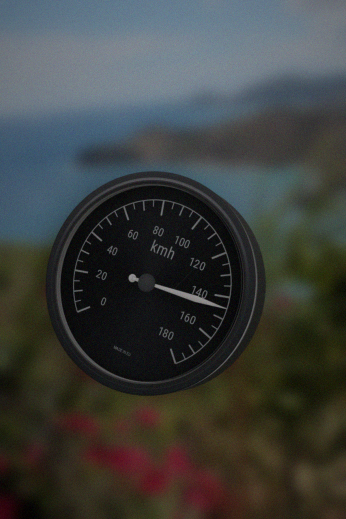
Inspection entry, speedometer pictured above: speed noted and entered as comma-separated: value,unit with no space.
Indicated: 145,km/h
